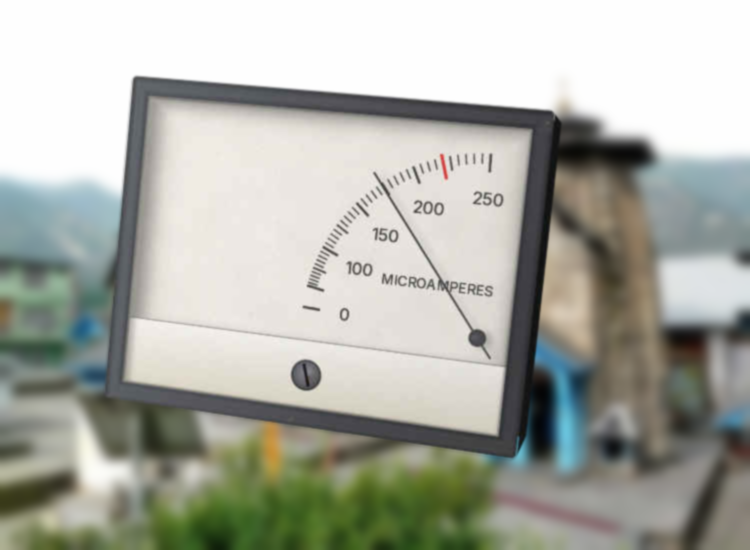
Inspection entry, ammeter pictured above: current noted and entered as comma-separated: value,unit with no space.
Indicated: 175,µA
